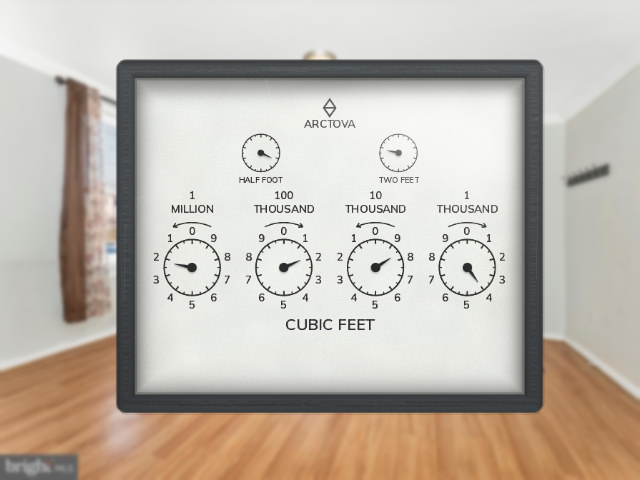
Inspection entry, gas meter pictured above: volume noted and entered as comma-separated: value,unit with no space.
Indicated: 218400,ft³
